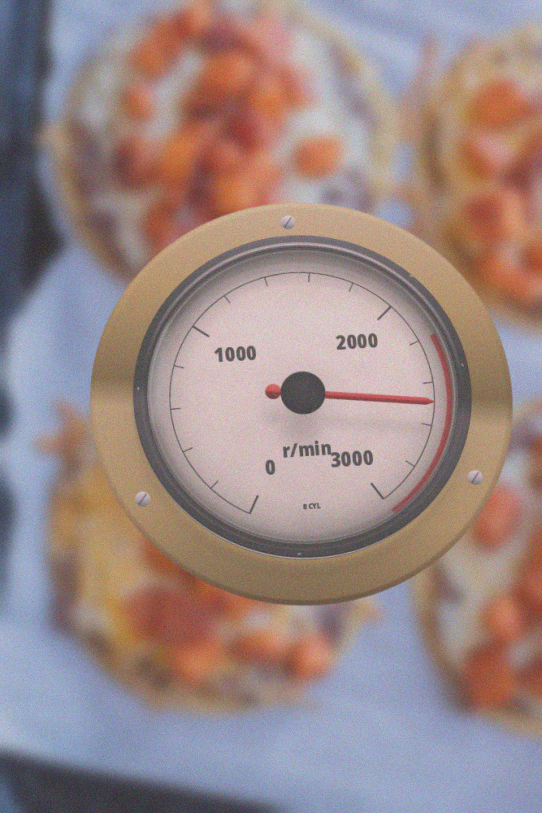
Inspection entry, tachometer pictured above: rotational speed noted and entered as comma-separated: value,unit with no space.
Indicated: 2500,rpm
